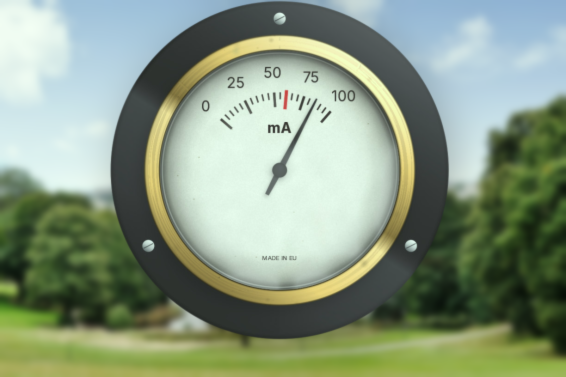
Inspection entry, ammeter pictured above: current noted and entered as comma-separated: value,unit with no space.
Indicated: 85,mA
